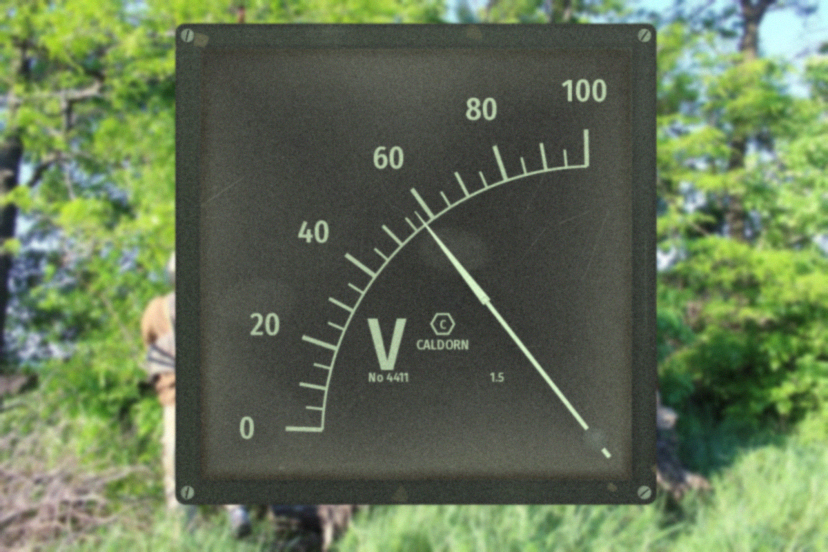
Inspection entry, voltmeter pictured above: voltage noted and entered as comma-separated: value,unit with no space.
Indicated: 57.5,V
